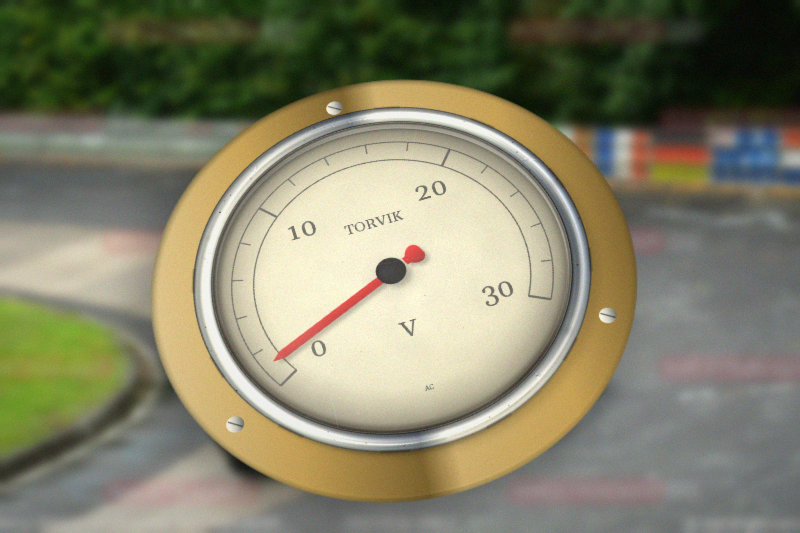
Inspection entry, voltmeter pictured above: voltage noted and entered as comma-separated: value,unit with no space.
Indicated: 1,V
